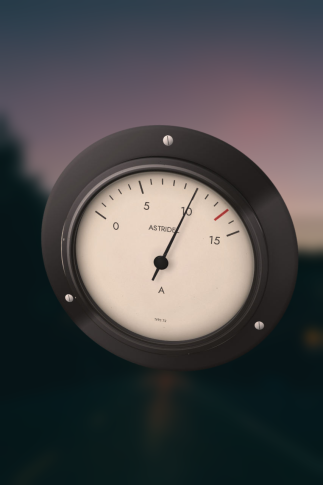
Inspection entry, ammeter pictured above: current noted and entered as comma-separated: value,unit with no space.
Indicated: 10,A
